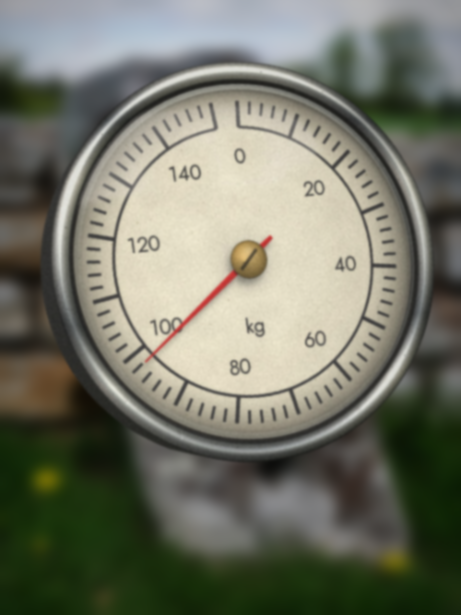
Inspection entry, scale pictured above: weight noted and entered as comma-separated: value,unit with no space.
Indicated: 98,kg
